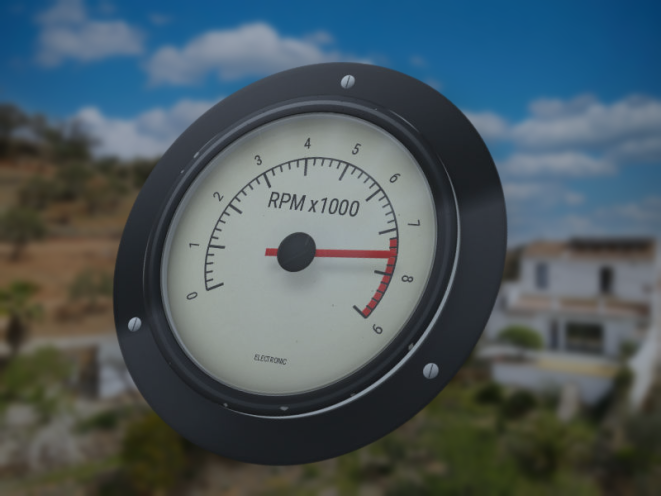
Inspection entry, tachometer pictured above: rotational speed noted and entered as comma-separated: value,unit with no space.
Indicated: 7600,rpm
